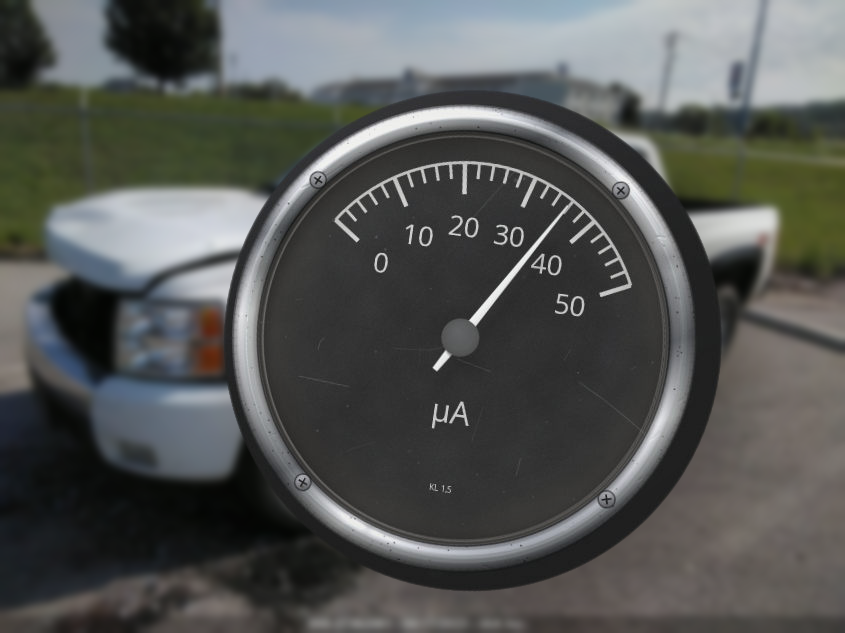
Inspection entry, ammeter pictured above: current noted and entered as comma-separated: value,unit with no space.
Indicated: 36,µA
